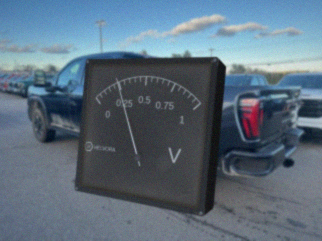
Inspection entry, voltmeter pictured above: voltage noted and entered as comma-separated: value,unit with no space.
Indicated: 0.25,V
